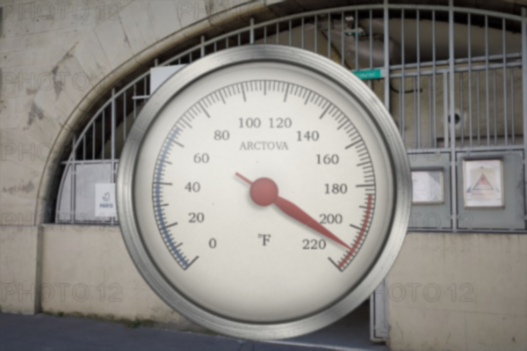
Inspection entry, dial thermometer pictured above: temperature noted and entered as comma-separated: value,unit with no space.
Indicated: 210,°F
